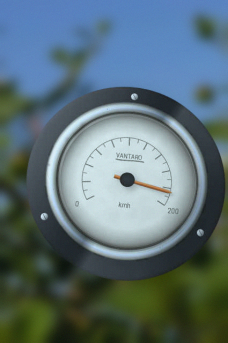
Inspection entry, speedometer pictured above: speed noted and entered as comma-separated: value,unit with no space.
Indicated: 185,km/h
